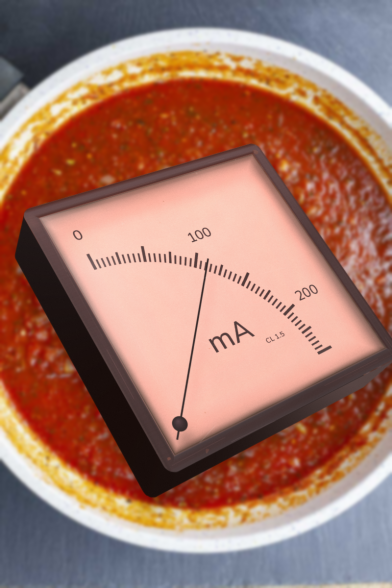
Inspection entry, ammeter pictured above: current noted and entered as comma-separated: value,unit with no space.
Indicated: 110,mA
